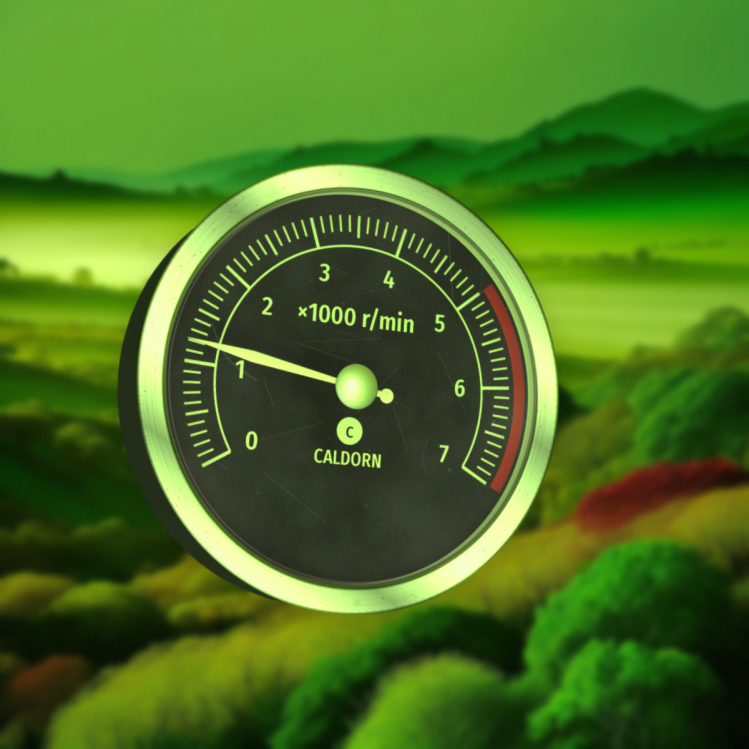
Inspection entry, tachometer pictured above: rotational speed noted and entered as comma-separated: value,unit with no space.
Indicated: 1200,rpm
